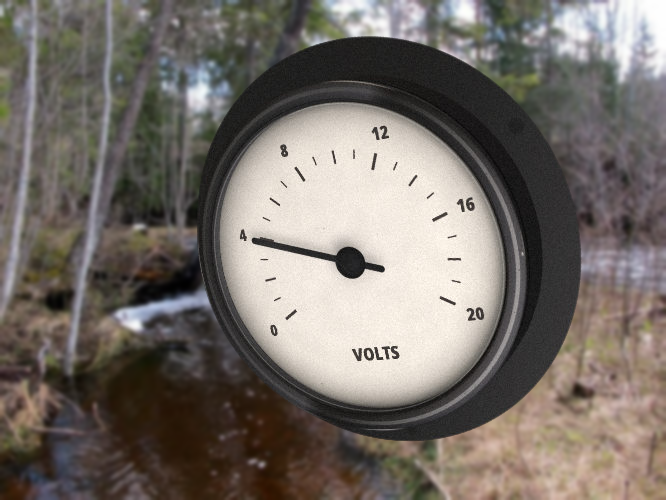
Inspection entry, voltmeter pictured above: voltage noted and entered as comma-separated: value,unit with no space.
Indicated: 4,V
